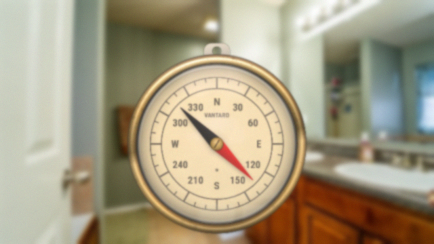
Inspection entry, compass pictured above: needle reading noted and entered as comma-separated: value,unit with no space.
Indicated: 135,°
